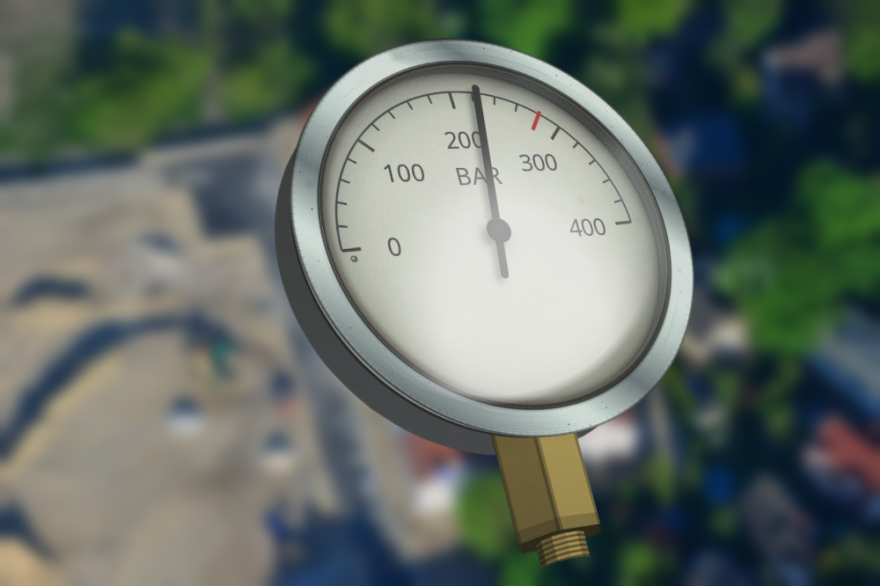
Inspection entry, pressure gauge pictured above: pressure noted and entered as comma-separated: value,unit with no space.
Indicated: 220,bar
